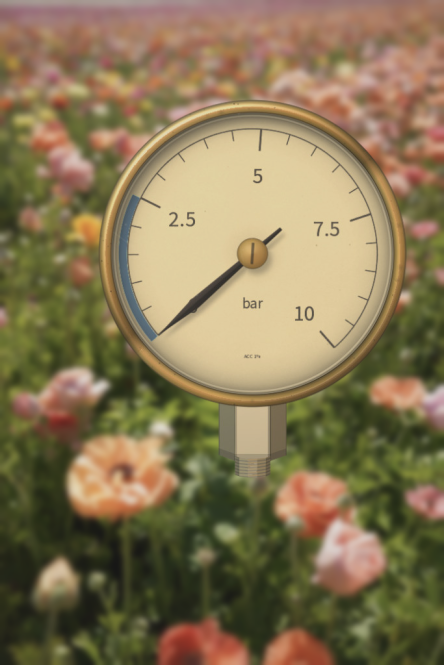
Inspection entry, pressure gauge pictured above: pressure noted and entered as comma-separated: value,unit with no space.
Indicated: 0,bar
